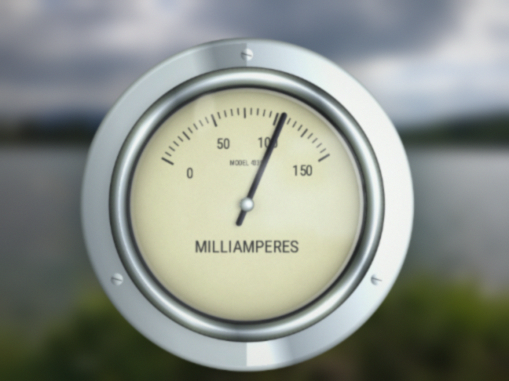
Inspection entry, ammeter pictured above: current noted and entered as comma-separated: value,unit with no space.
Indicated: 105,mA
